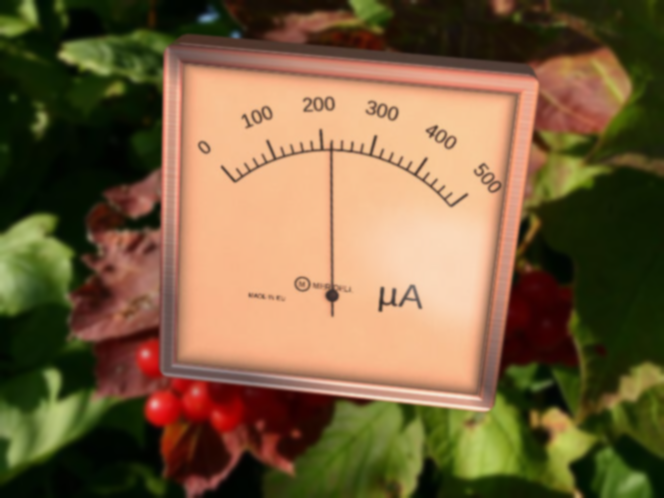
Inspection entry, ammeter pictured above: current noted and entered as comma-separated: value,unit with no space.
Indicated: 220,µA
